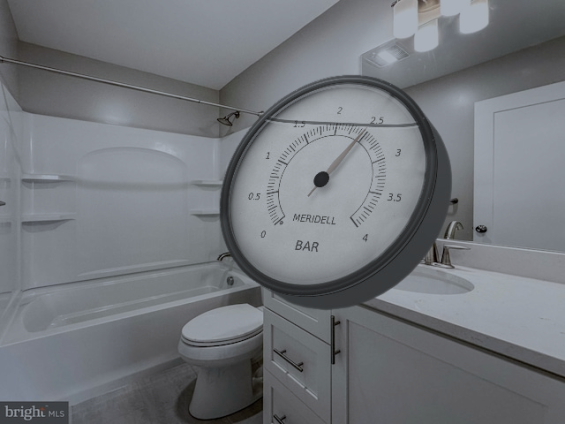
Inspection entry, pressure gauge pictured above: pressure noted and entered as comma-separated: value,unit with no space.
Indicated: 2.5,bar
